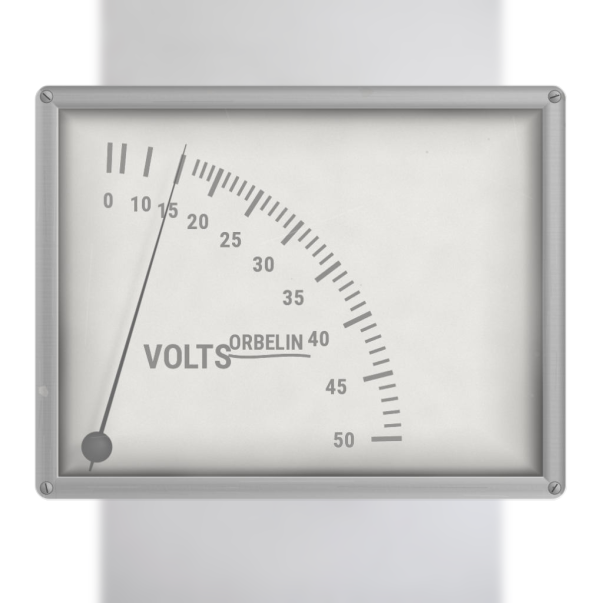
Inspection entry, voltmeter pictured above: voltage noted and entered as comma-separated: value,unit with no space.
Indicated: 15,V
